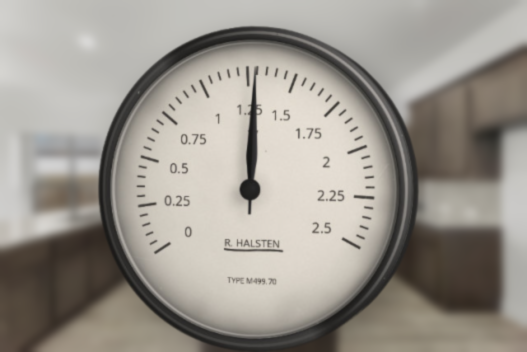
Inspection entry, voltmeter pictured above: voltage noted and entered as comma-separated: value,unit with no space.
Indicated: 1.3,V
